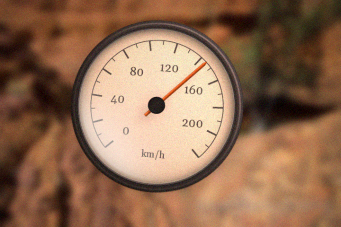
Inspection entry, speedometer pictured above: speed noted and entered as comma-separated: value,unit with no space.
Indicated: 145,km/h
